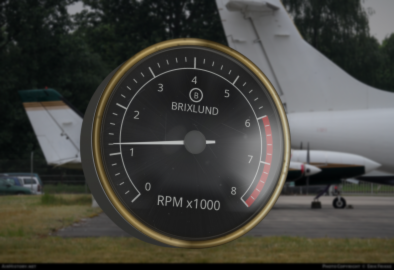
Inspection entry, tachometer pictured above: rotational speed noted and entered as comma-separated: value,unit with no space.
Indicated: 1200,rpm
